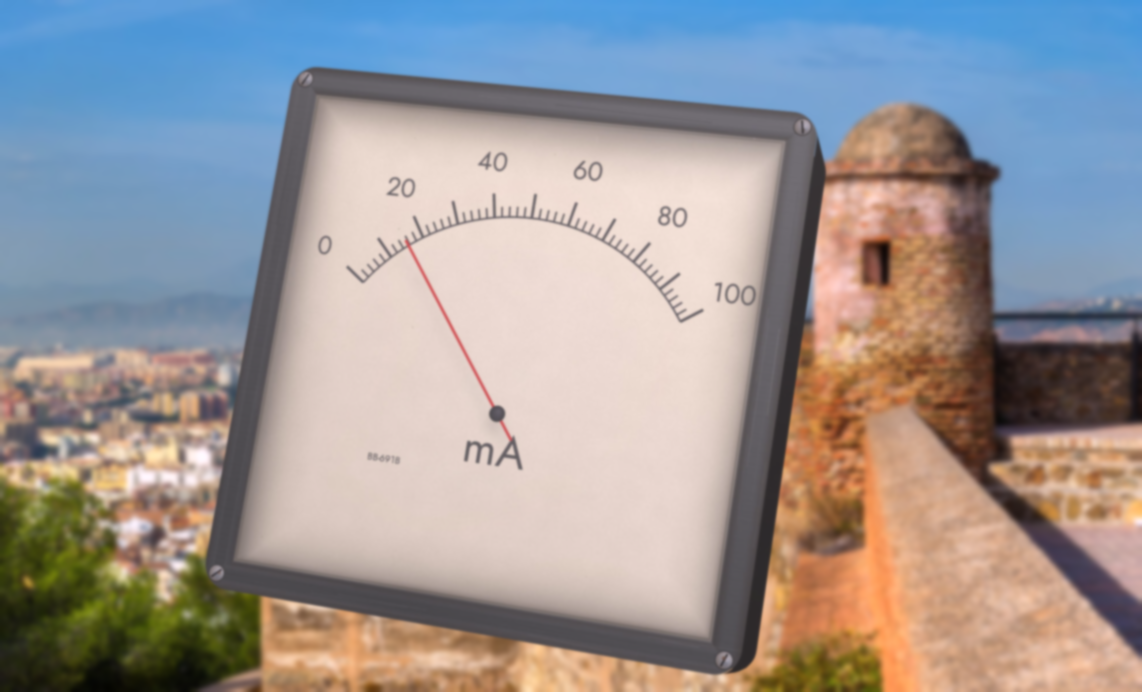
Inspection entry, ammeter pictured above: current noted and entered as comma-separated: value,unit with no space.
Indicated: 16,mA
